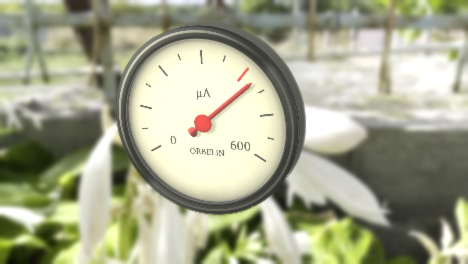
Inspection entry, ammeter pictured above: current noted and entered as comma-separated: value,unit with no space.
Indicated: 425,µA
